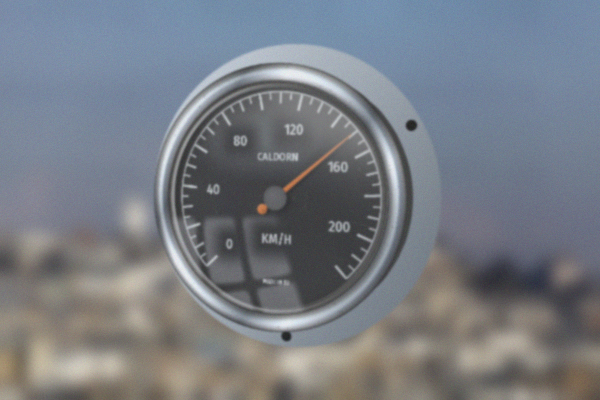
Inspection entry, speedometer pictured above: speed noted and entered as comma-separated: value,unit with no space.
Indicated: 150,km/h
